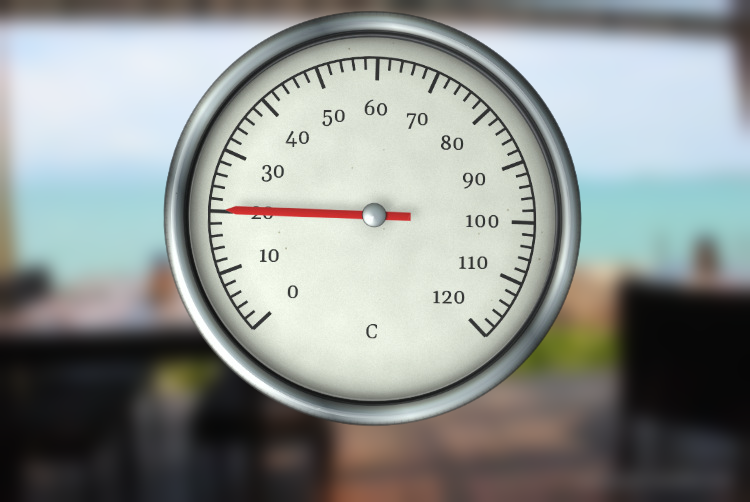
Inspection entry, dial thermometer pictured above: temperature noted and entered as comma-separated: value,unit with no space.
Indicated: 20,°C
